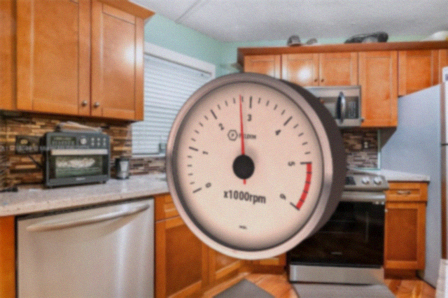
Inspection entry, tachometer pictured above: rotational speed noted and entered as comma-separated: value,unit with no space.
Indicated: 2800,rpm
